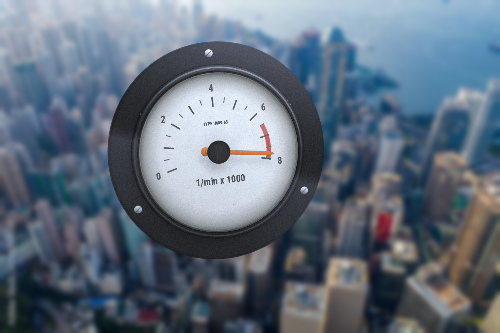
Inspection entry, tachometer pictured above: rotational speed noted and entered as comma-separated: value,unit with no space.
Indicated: 7750,rpm
